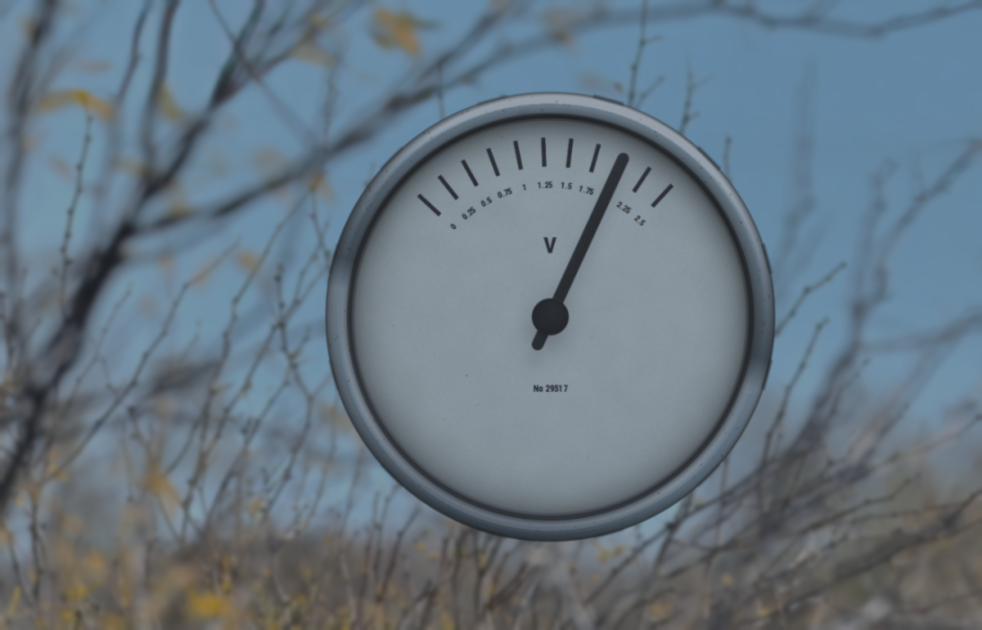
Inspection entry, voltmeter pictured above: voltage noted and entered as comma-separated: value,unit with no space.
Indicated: 2,V
